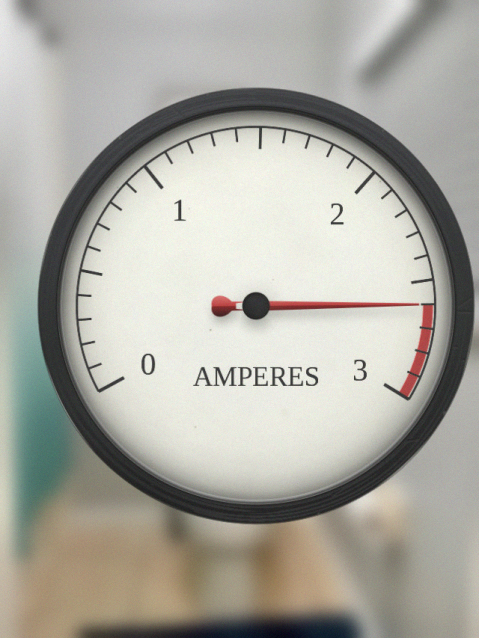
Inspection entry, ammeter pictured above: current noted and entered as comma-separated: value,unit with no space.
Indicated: 2.6,A
